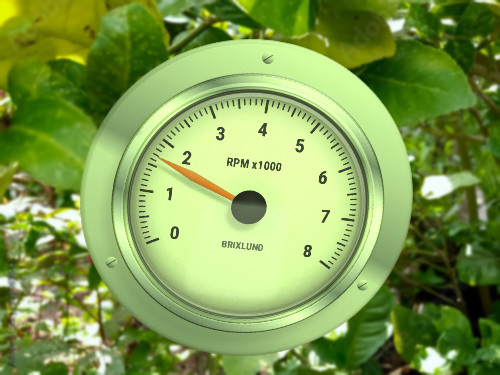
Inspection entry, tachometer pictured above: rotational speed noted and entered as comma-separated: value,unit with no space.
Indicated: 1700,rpm
